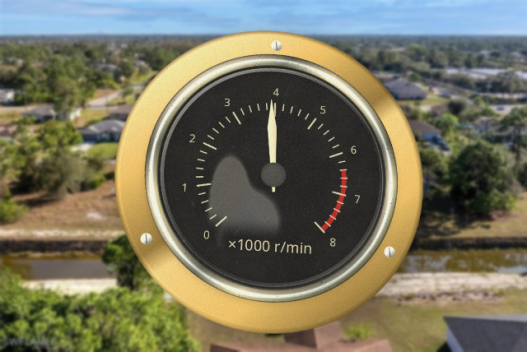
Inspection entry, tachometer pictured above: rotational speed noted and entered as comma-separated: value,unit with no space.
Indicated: 3900,rpm
